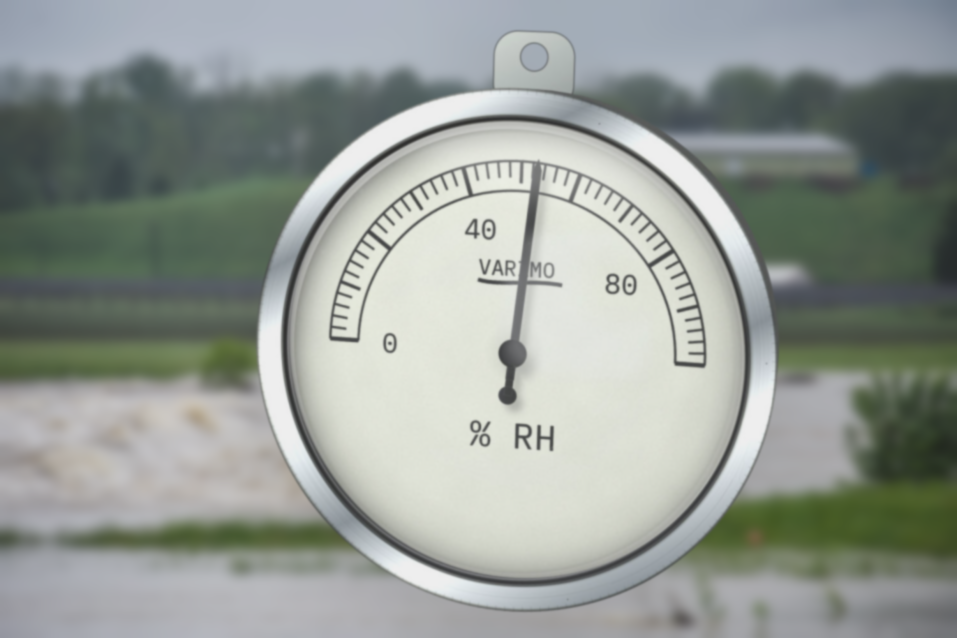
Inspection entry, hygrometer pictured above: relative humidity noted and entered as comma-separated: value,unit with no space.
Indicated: 53,%
